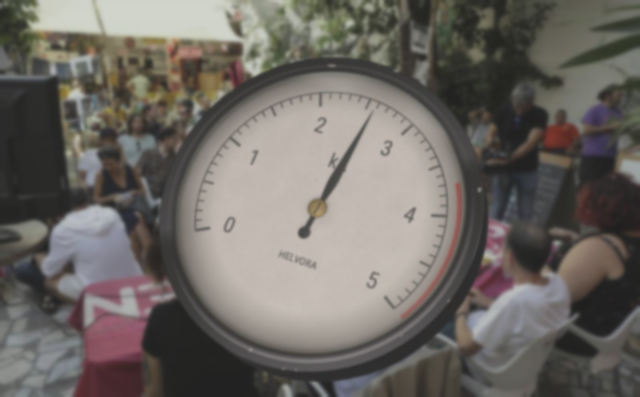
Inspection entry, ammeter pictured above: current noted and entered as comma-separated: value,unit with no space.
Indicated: 2.6,kA
